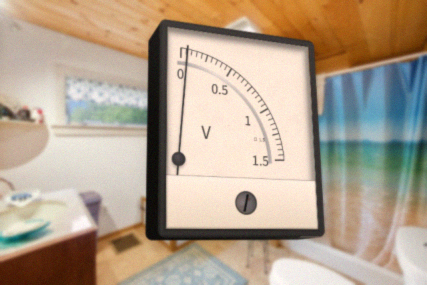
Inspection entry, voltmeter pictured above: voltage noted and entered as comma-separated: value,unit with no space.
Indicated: 0.05,V
